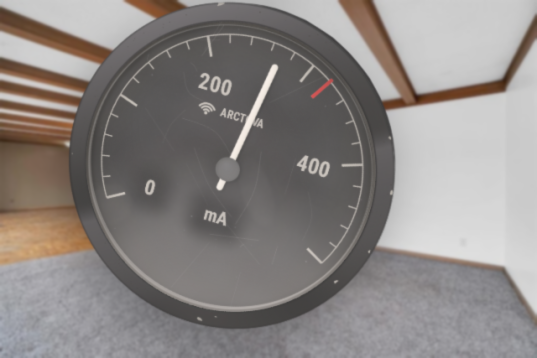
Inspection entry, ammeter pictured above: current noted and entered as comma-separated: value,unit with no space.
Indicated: 270,mA
